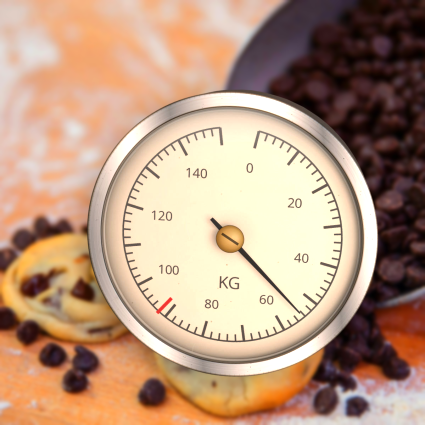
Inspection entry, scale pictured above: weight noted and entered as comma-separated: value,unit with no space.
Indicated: 54,kg
